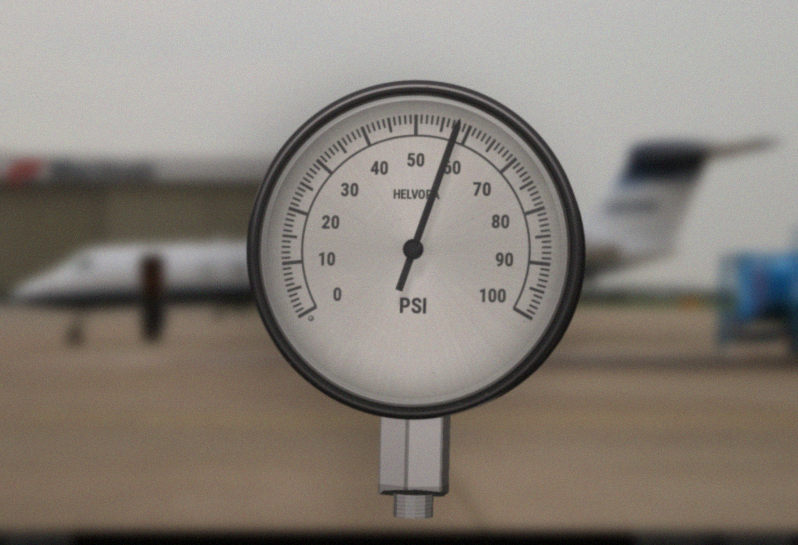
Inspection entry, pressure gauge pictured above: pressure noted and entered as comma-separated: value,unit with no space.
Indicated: 58,psi
